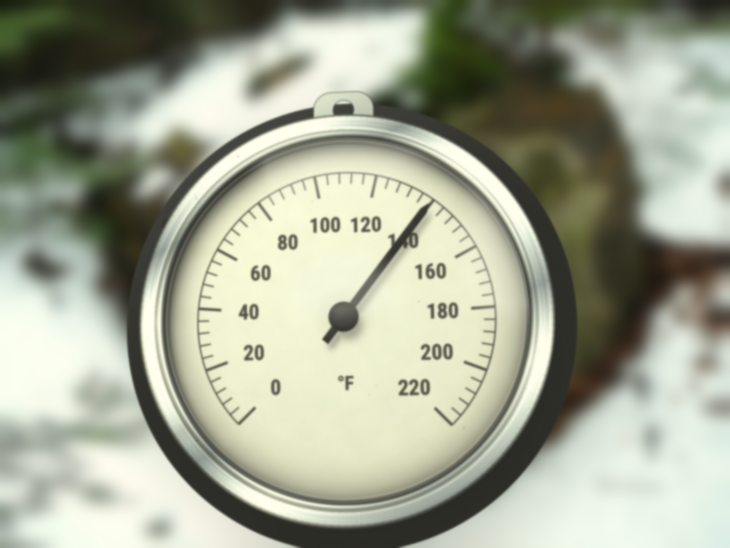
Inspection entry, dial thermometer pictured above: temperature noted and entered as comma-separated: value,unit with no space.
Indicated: 140,°F
